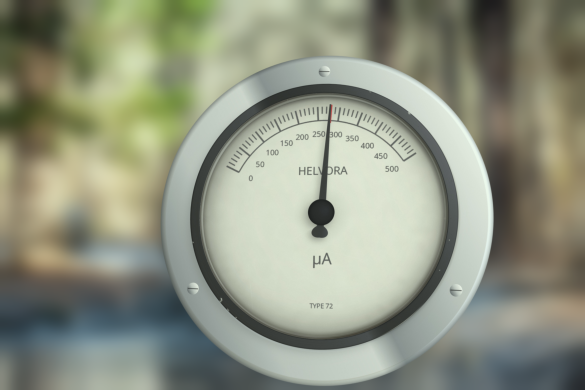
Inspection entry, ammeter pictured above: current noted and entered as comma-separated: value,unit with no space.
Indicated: 280,µA
